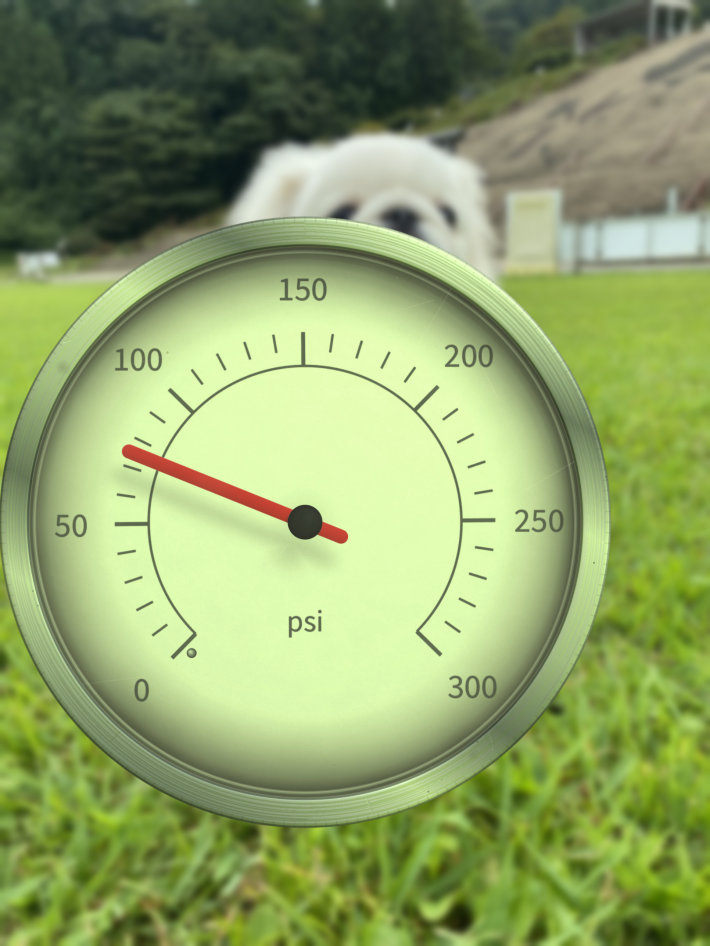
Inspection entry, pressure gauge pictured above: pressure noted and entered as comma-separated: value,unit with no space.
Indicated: 75,psi
